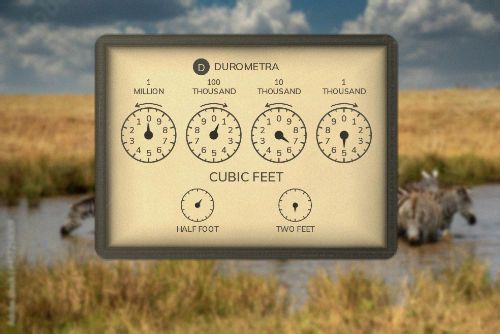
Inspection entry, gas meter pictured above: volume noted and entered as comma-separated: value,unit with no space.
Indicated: 6500,ft³
